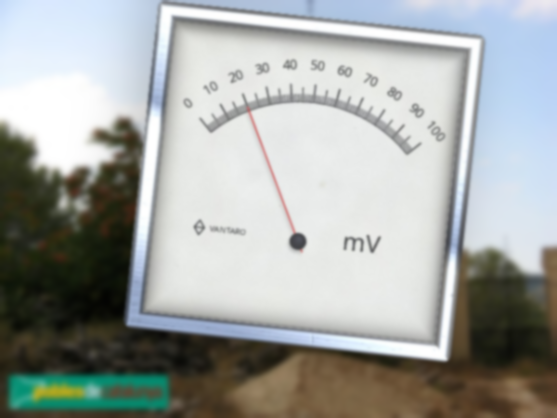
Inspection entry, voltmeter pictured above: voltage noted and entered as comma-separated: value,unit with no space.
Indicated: 20,mV
